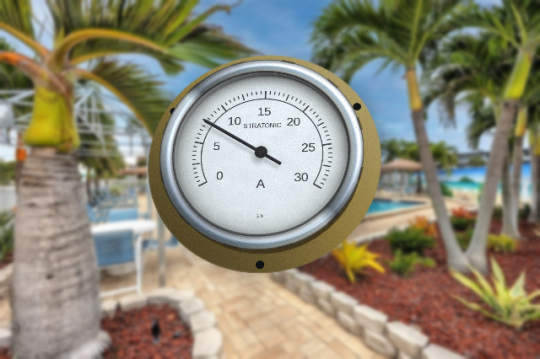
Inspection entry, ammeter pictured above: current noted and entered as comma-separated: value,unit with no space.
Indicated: 7.5,A
